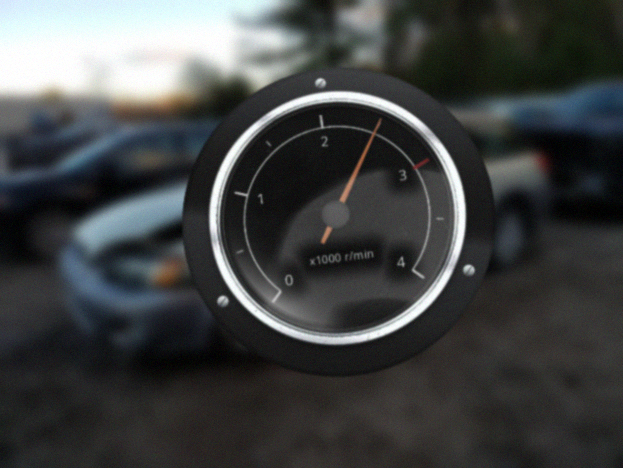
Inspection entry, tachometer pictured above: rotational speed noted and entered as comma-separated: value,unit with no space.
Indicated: 2500,rpm
